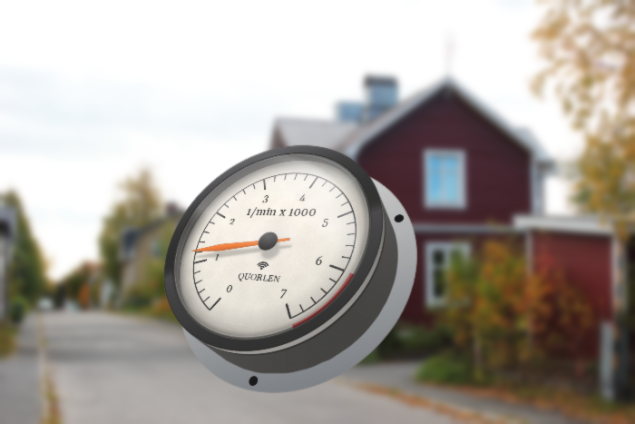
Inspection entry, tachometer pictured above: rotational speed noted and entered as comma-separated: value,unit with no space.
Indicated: 1200,rpm
